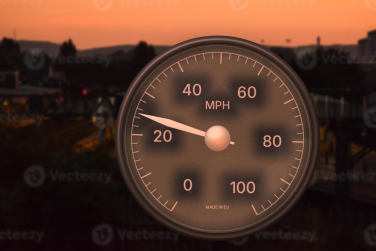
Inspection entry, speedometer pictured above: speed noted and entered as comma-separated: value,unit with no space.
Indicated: 25,mph
